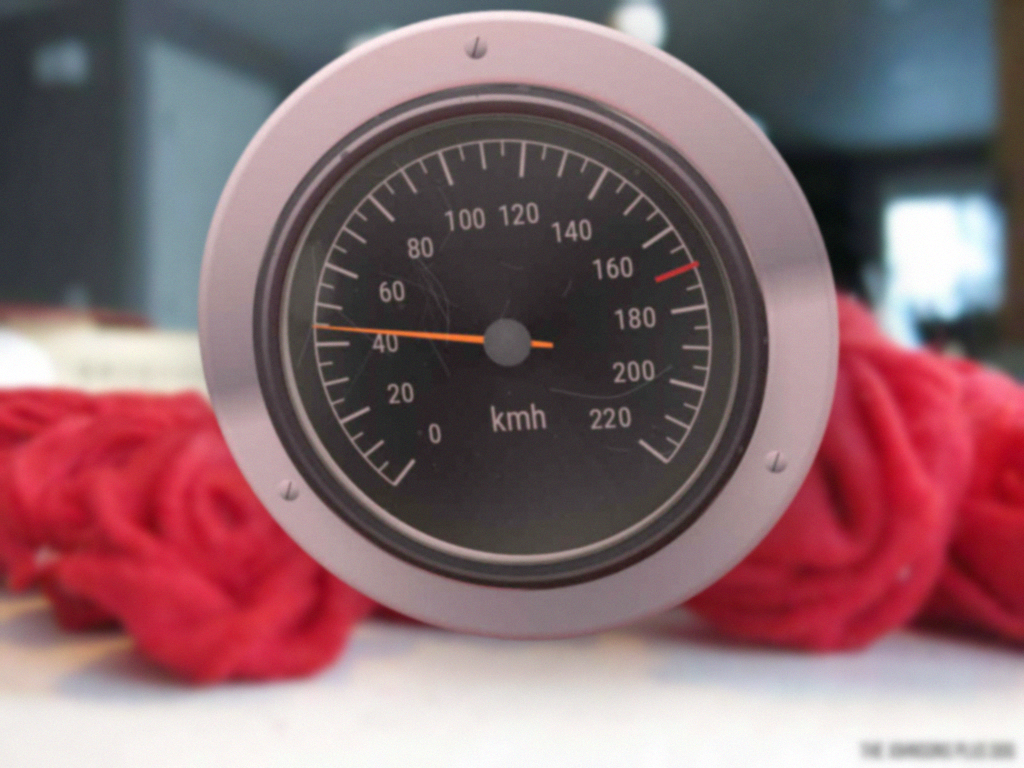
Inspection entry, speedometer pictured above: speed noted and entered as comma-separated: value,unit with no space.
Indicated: 45,km/h
